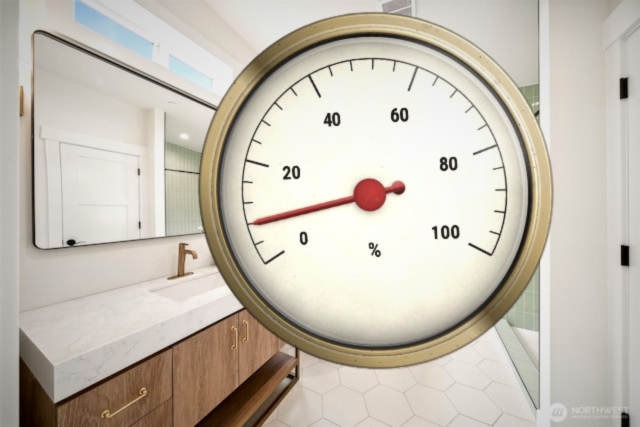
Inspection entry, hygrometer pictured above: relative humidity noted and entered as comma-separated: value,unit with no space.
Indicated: 8,%
